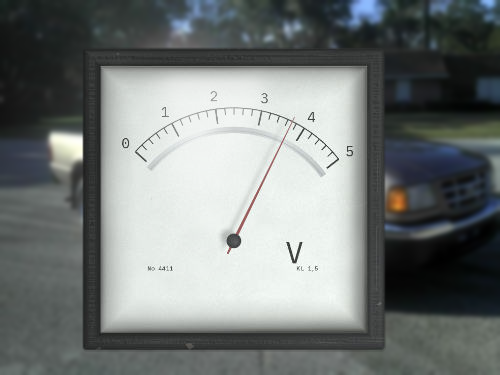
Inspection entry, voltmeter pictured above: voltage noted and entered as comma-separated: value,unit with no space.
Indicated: 3.7,V
